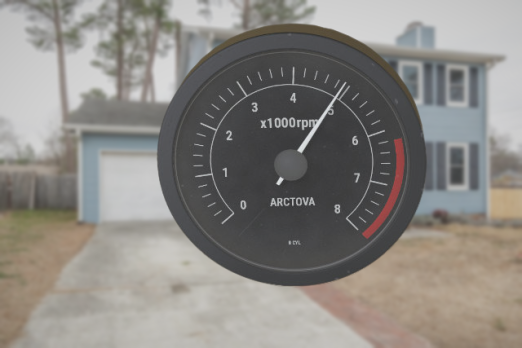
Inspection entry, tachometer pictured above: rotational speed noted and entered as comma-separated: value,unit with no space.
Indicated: 4900,rpm
